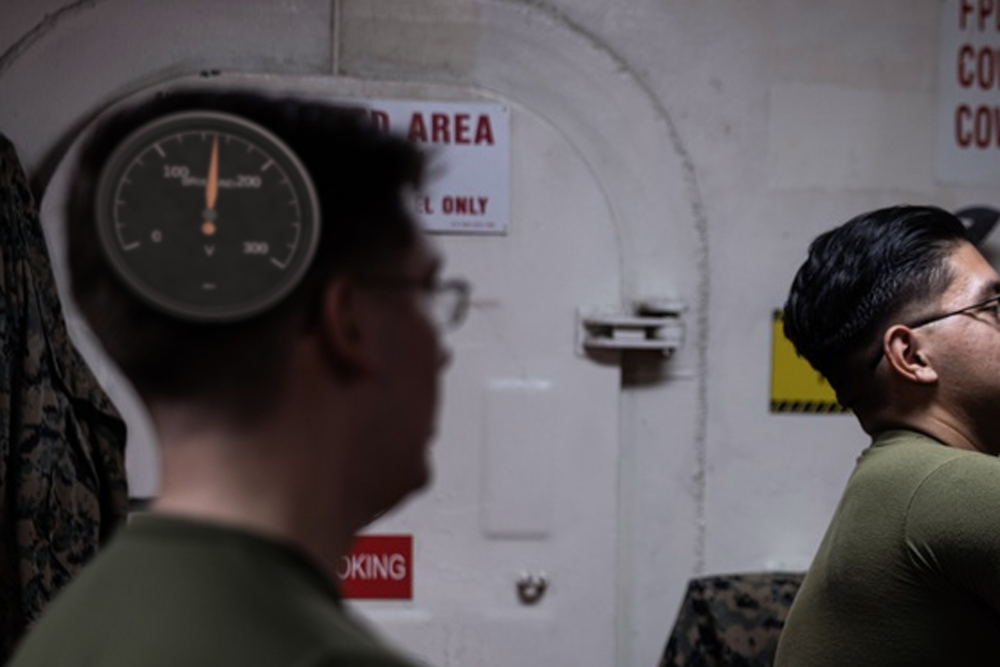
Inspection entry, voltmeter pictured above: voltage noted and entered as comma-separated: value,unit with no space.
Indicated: 150,V
